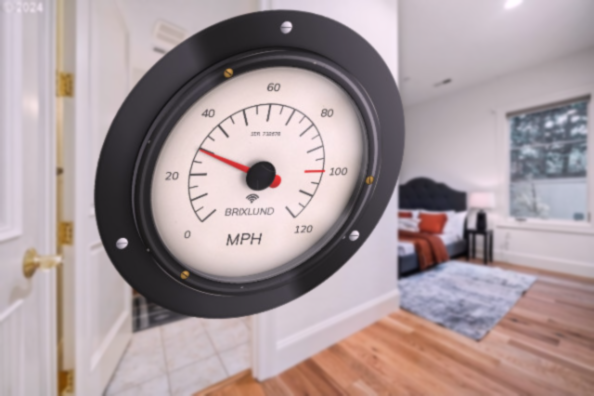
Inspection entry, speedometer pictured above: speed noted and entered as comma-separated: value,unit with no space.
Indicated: 30,mph
